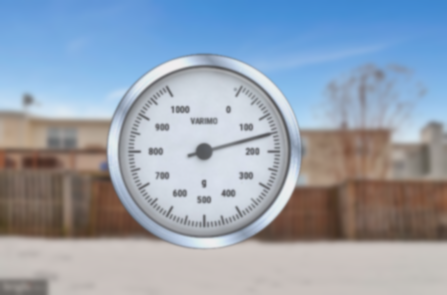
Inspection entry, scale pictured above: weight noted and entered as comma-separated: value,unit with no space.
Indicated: 150,g
